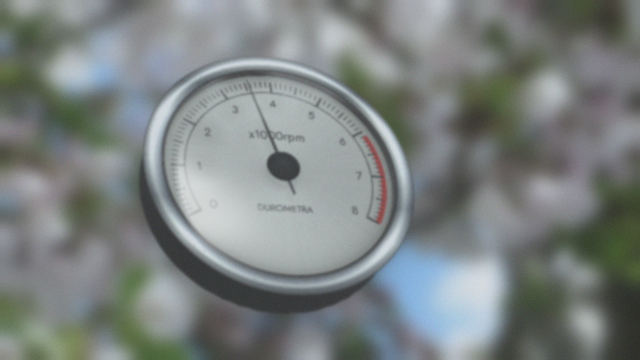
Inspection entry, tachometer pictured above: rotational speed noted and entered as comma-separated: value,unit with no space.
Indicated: 3500,rpm
